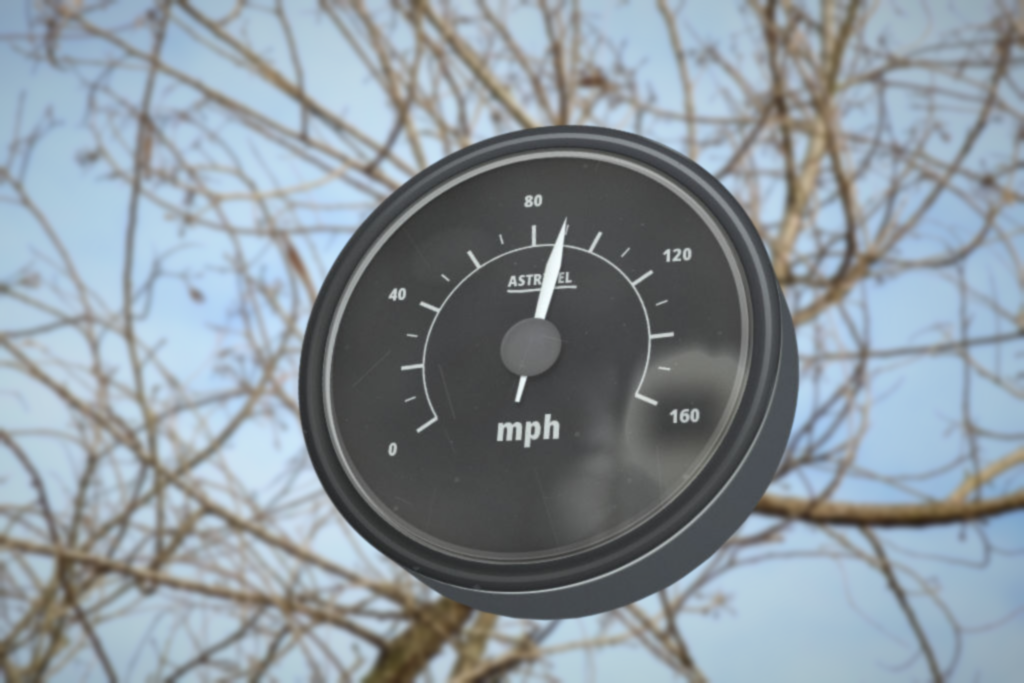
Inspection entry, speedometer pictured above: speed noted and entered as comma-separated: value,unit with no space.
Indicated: 90,mph
